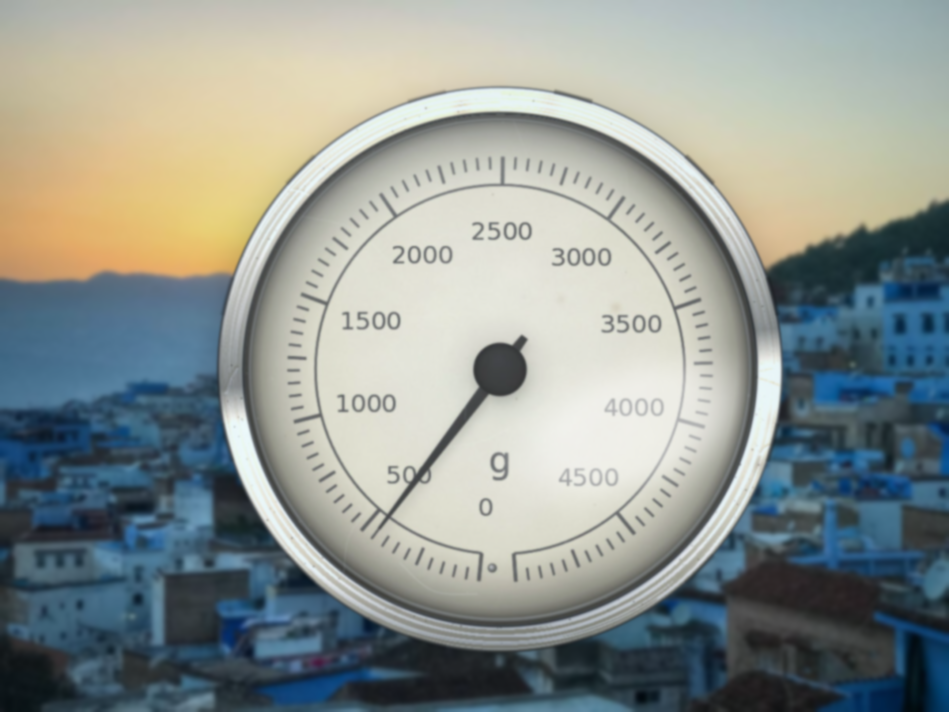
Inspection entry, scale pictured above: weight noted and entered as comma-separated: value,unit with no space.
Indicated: 450,g
